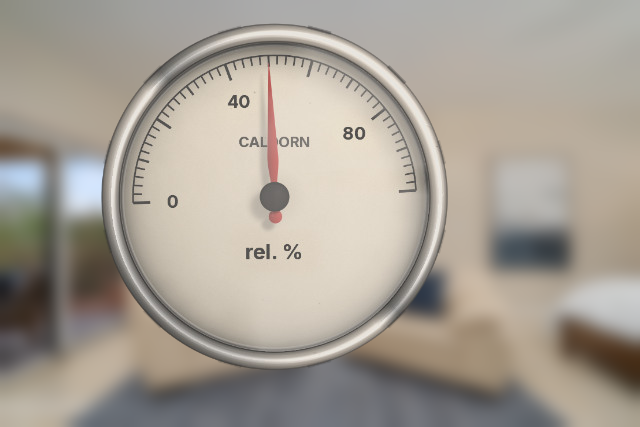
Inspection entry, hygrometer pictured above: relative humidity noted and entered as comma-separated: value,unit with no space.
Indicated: 50,%
